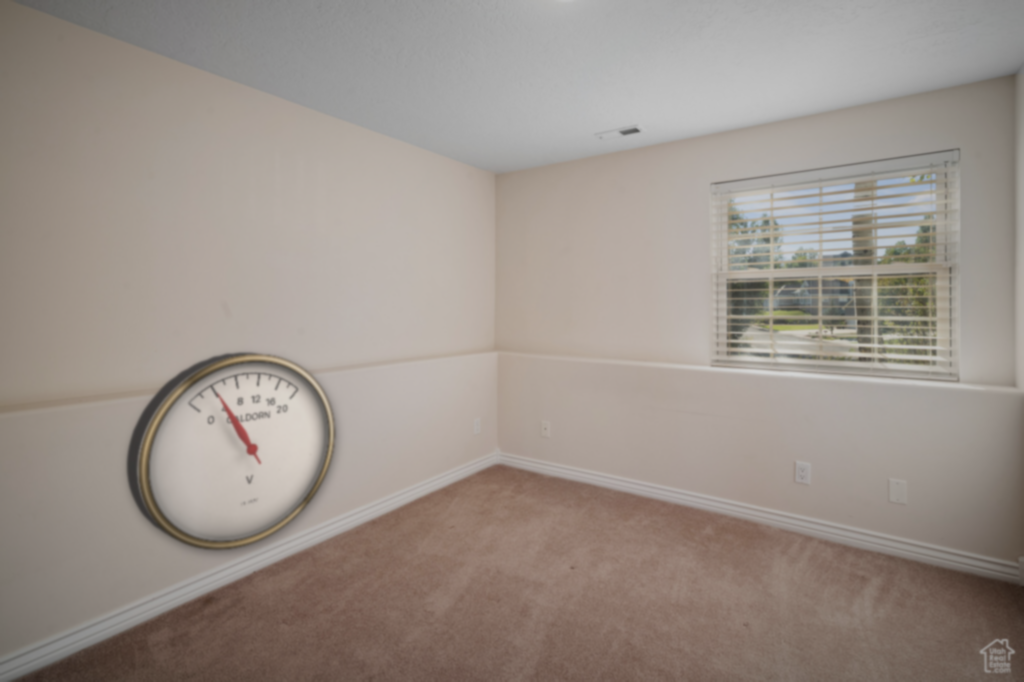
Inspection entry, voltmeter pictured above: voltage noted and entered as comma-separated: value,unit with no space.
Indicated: 4,V
